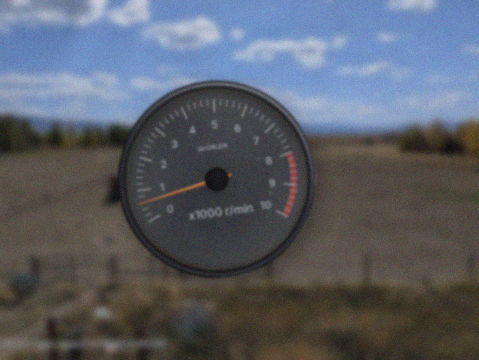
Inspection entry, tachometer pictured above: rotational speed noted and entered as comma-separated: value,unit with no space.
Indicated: 600,rpm
